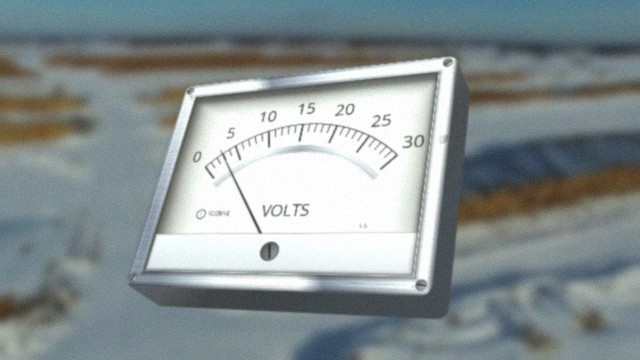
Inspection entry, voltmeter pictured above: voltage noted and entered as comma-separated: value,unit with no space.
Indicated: 3,V
